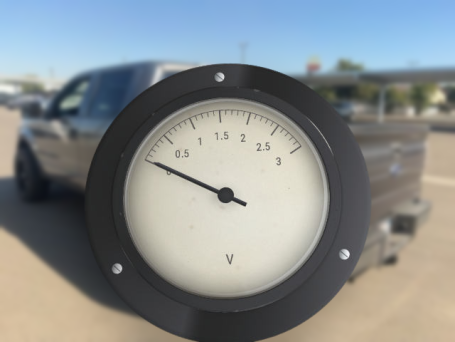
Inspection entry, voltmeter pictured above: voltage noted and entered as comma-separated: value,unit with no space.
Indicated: 0,V
